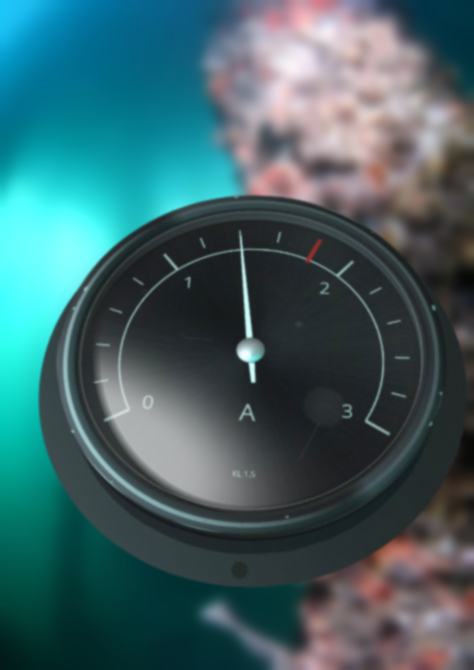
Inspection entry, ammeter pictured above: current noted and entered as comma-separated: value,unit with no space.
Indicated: 1.4,A
